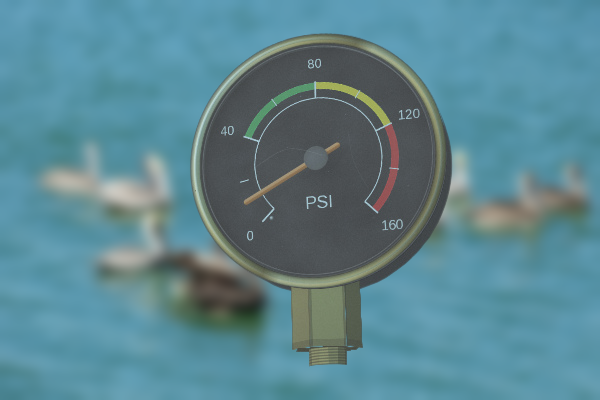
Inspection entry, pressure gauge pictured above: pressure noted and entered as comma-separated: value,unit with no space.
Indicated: 10,psi
